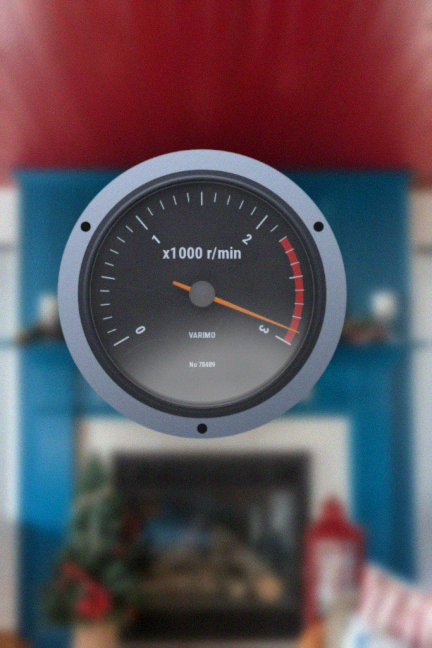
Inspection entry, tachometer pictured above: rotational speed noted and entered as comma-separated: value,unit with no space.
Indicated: 2900,rpm
